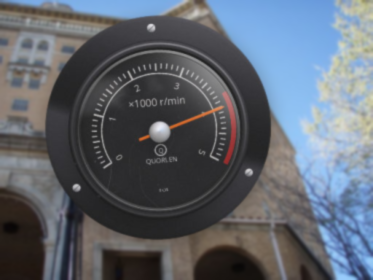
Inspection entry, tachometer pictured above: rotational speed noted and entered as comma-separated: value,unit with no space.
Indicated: 4000,rpm
